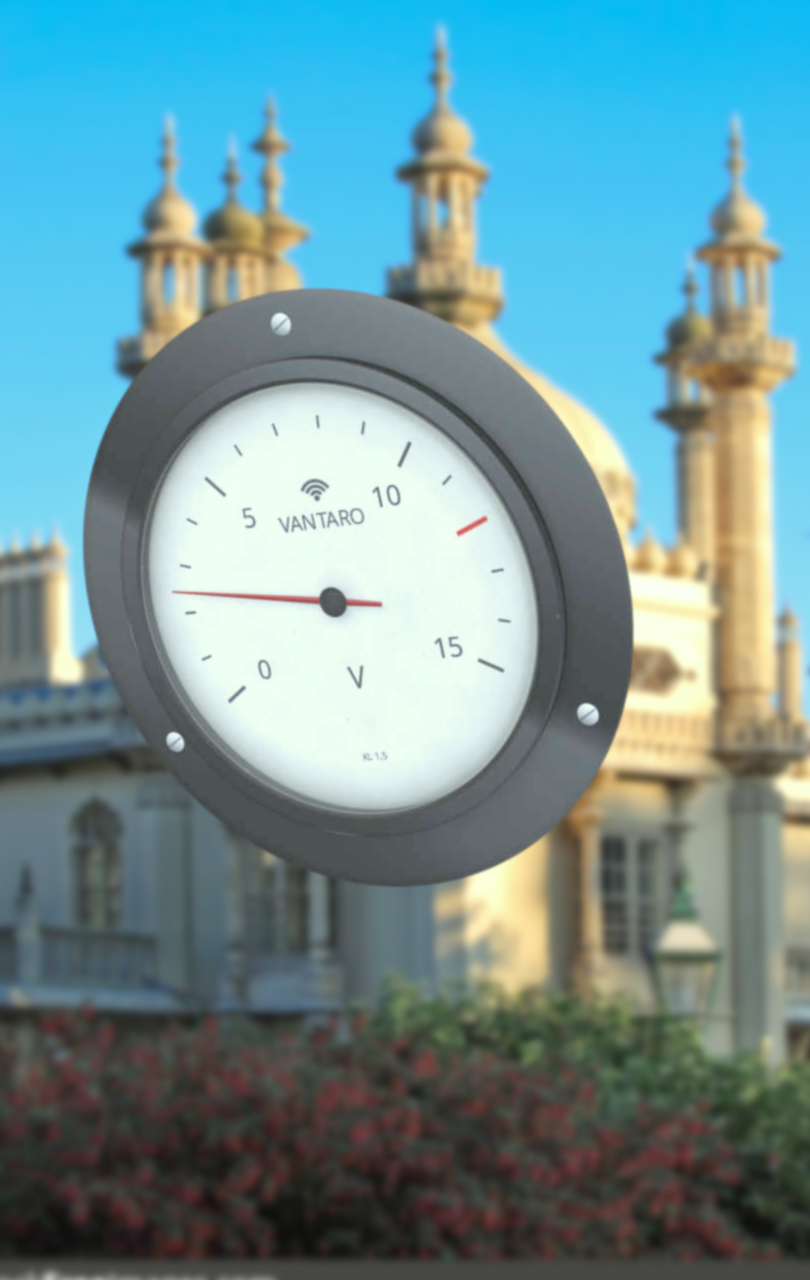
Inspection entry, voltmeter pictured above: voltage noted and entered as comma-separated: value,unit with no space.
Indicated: 2.5,V
